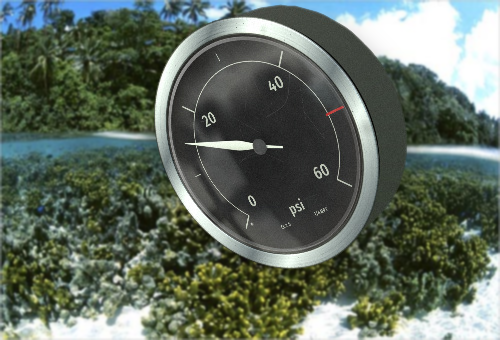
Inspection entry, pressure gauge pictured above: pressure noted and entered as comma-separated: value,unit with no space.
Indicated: 15,psi
